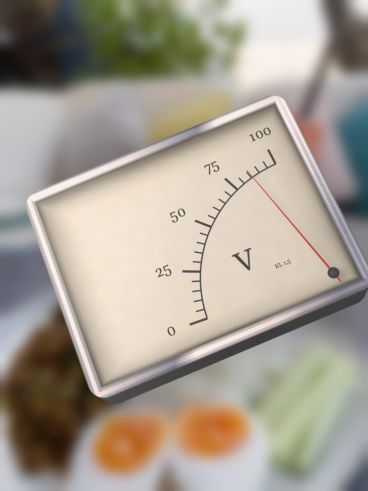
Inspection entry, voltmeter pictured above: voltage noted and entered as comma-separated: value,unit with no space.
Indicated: 85,V
